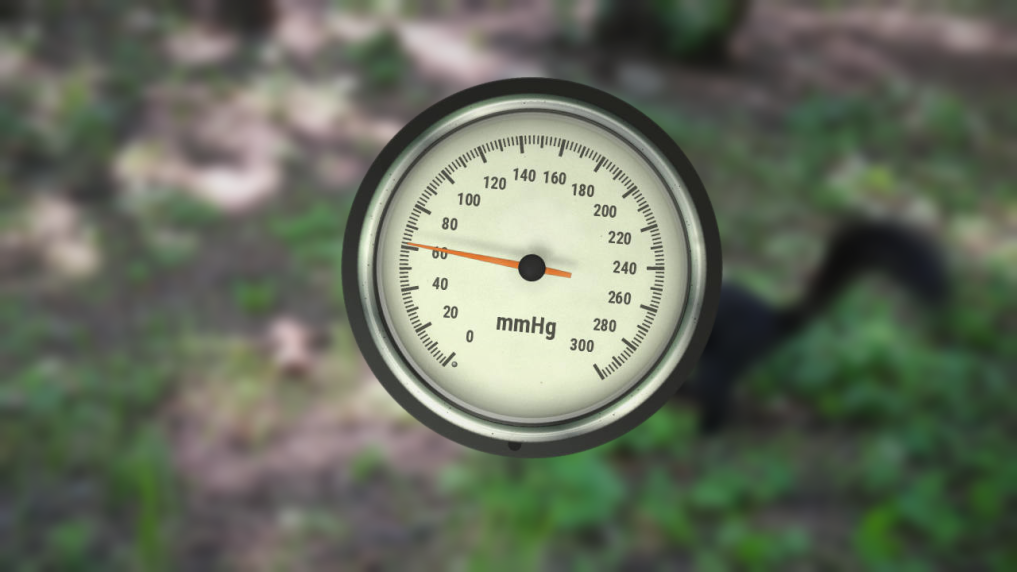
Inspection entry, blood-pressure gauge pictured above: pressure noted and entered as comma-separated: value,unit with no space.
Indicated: 62,mmHg
